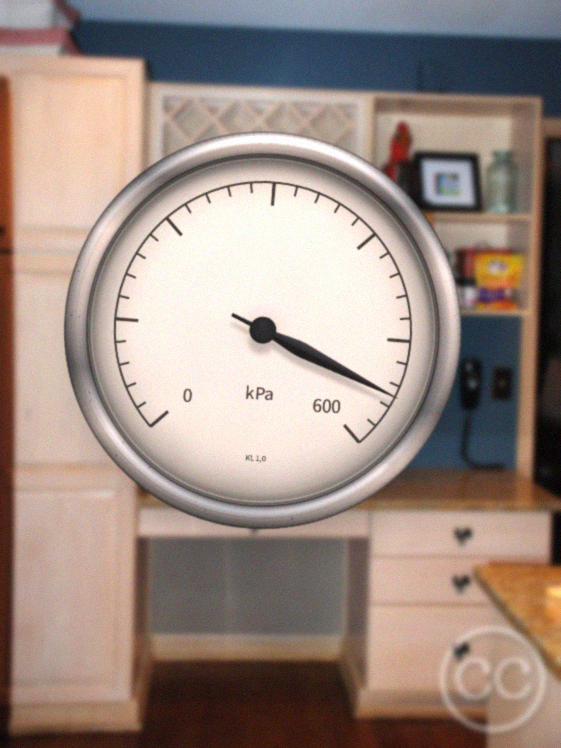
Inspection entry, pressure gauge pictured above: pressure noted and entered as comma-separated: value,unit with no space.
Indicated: 550,kPa
